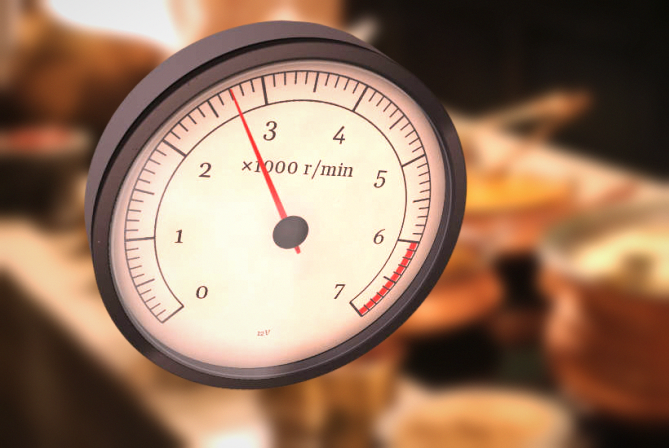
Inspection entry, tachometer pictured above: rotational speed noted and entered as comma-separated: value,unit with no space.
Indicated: 2700,rpm
